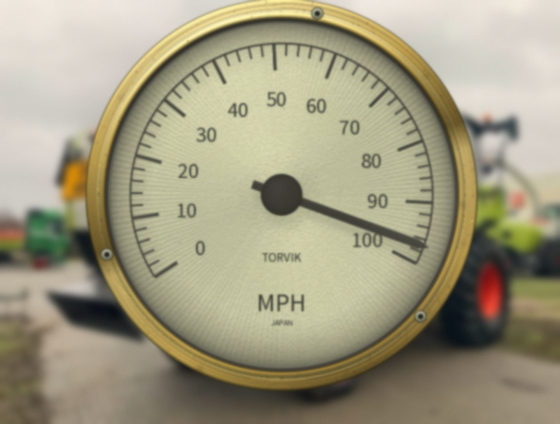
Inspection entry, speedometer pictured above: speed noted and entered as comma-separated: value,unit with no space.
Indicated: 97,mph
